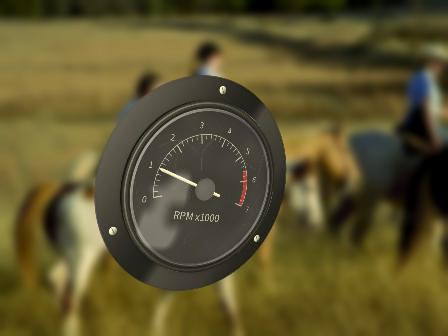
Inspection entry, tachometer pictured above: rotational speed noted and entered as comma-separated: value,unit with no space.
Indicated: 1000,rpm
